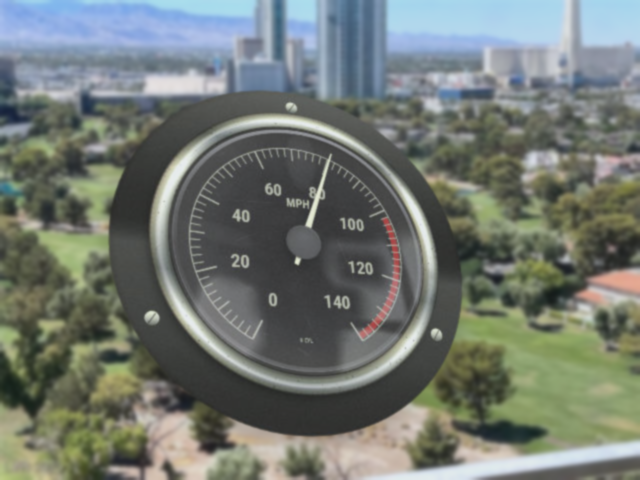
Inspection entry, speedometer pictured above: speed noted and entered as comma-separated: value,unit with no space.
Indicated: 80,mph
